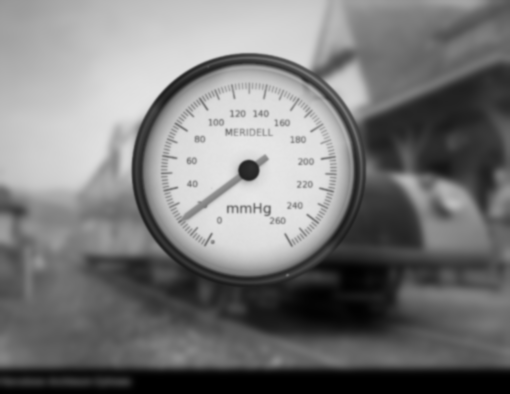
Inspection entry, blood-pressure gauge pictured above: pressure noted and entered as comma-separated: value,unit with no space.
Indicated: 20,mmHg
